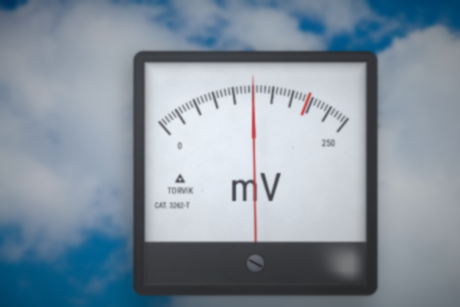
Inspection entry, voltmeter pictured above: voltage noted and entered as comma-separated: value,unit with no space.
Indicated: 125,mV
